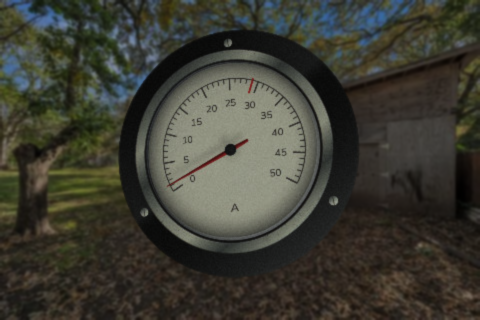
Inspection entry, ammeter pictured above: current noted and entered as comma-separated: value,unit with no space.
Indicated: 1,A
